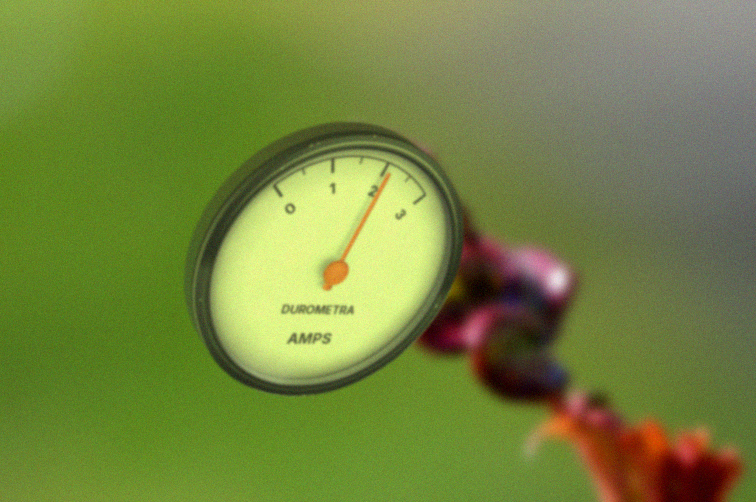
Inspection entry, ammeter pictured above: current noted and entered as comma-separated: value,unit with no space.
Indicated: 2,A
